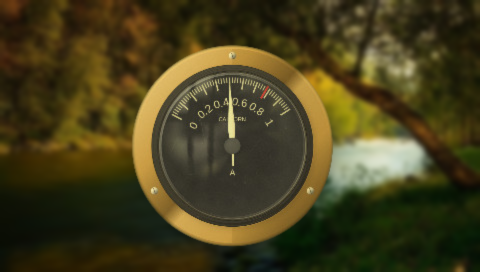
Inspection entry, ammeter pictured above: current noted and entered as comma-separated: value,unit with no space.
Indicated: 0.5,A
